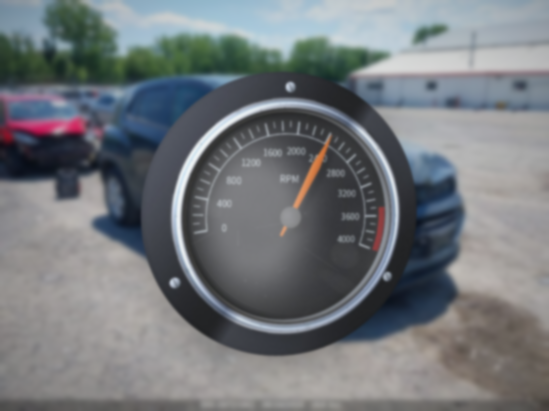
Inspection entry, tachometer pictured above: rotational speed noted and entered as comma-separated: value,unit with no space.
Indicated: 2400,rpm
